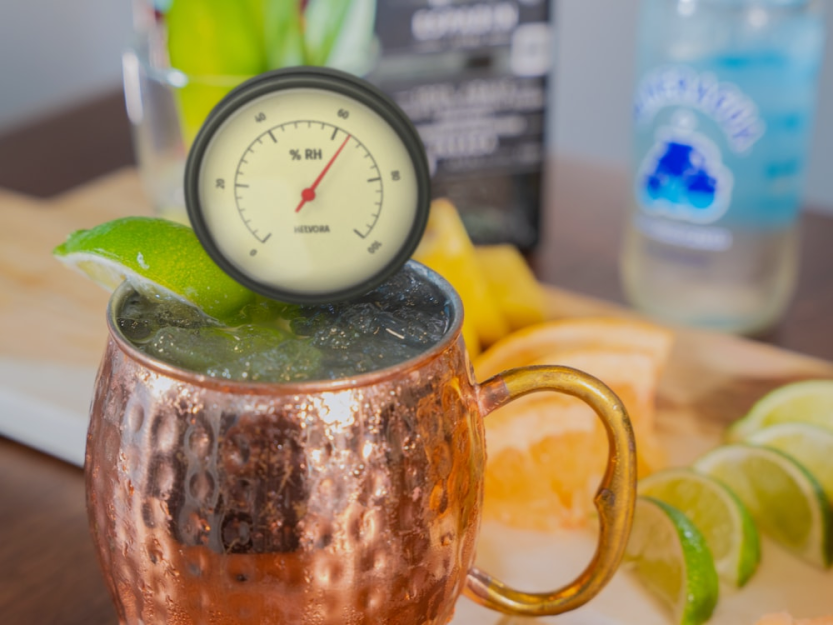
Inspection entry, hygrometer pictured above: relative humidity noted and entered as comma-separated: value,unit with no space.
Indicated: 64,%
